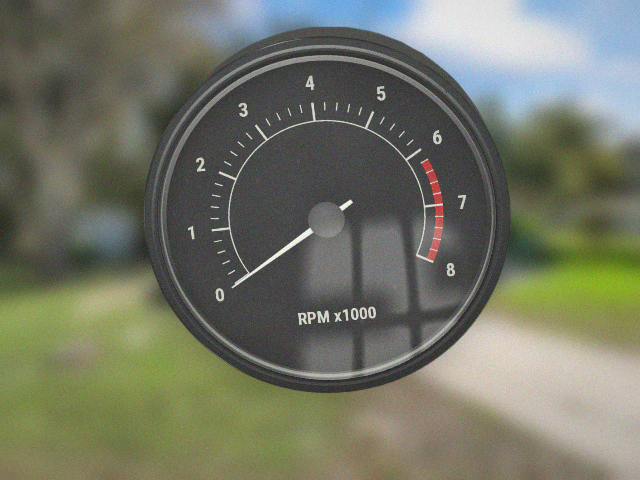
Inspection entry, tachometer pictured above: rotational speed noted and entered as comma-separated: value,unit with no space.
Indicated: 0,rpm
